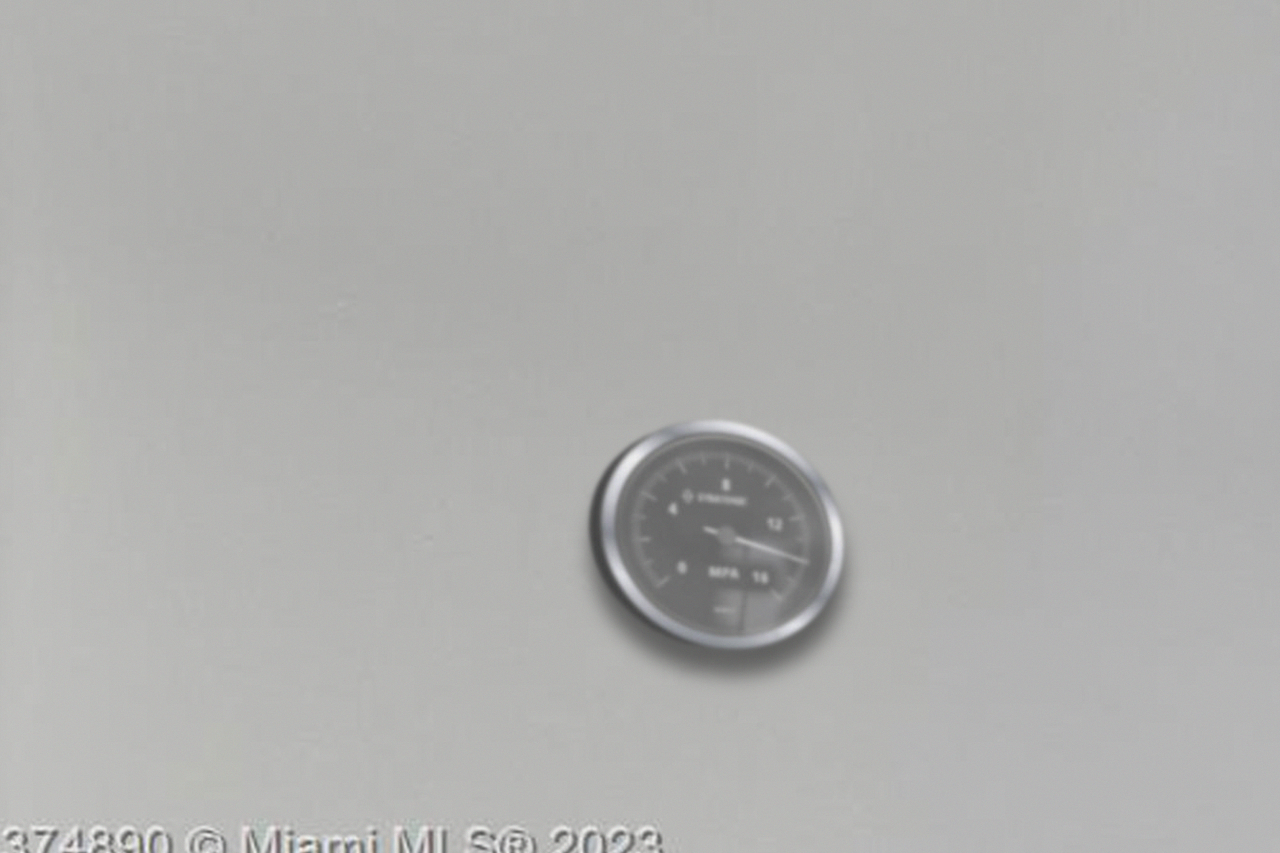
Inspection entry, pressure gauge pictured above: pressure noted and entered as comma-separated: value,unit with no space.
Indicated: 14,MPa
